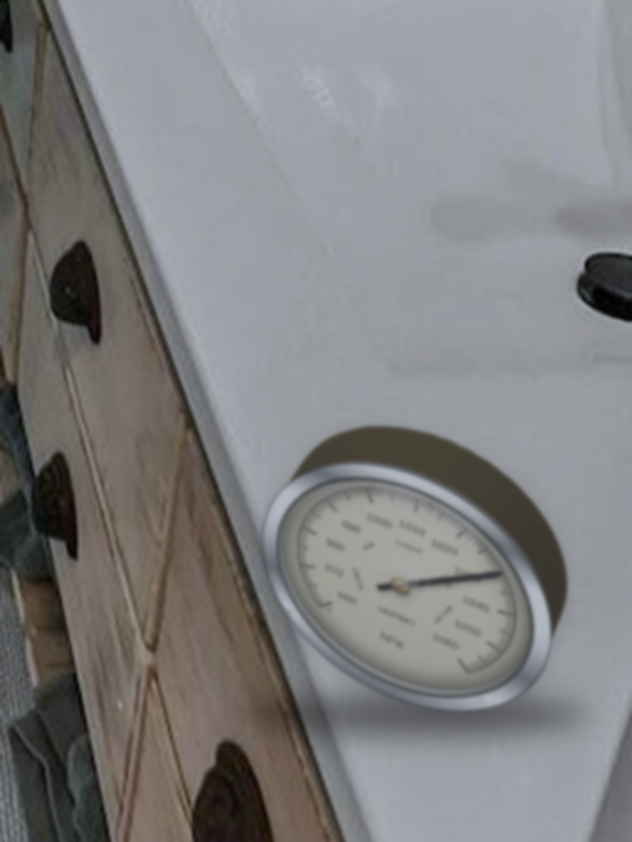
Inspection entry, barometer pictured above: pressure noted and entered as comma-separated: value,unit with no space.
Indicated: 1030,hPa
